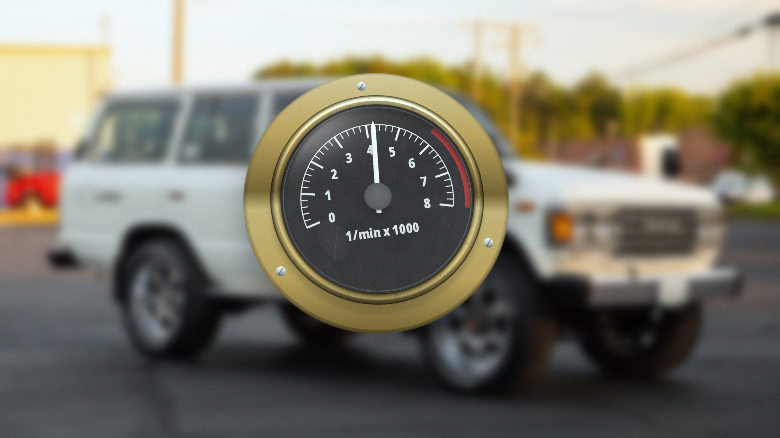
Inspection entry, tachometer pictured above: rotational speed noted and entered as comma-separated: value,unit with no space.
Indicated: 4200,rpm
